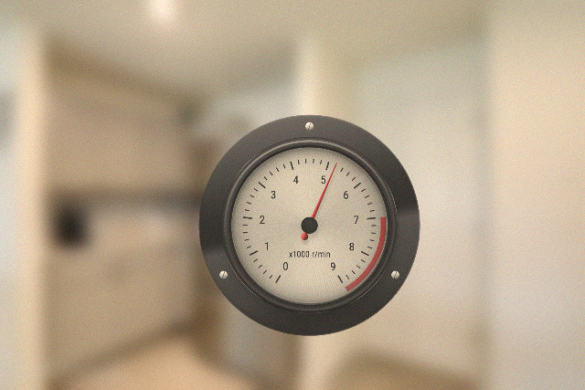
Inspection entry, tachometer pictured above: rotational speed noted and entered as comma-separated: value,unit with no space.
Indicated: 5200,rpm
